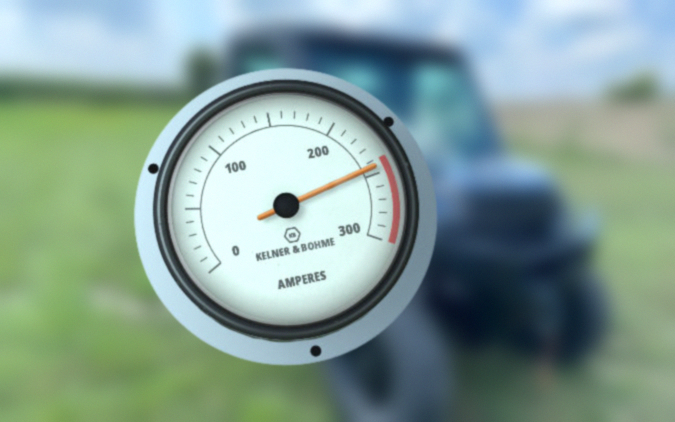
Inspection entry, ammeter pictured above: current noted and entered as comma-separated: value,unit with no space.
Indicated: 245,A
